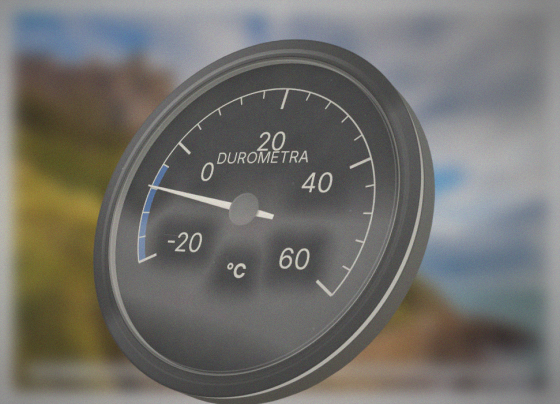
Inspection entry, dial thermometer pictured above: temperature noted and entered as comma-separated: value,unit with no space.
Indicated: -8,°C
